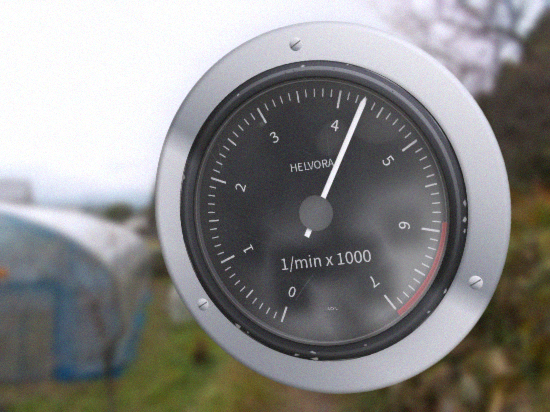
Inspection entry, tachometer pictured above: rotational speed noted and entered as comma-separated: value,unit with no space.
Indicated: 4300,rpm
